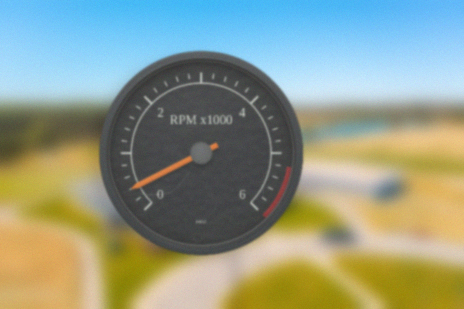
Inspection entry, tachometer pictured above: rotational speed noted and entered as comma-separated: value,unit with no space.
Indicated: 400,rpm
